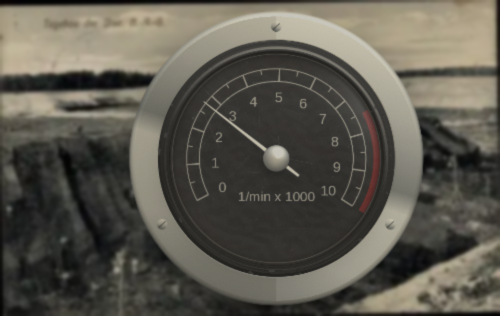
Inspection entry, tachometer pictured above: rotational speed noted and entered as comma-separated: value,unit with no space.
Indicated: 2750,rpm
